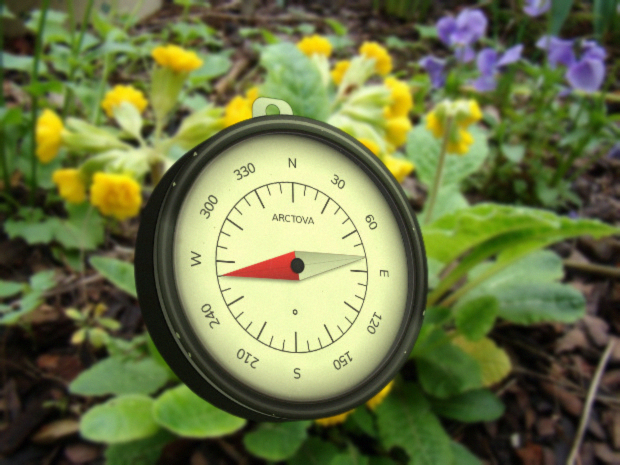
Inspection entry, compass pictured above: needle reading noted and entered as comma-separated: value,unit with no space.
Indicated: 260,°
